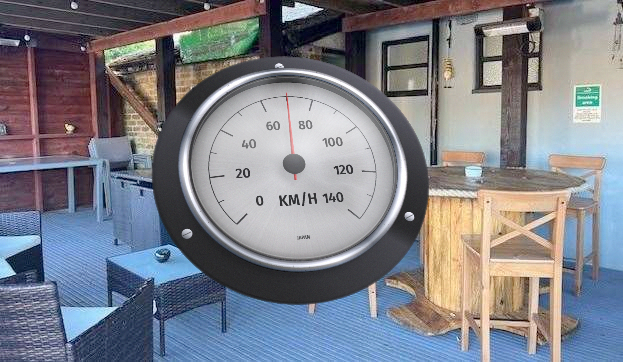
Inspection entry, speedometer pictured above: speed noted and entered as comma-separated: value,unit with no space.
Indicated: 70,km/h
